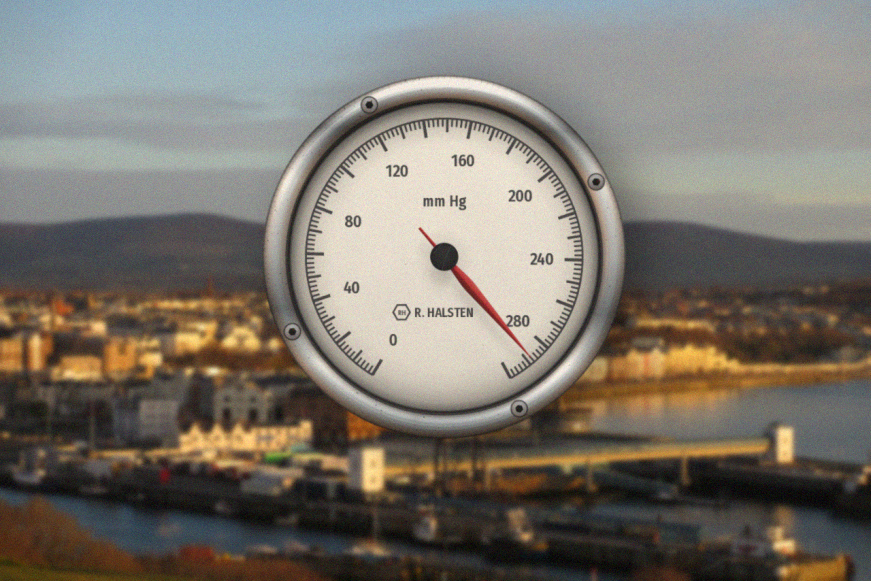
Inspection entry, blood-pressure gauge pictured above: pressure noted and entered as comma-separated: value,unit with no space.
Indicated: 288,mmHg
